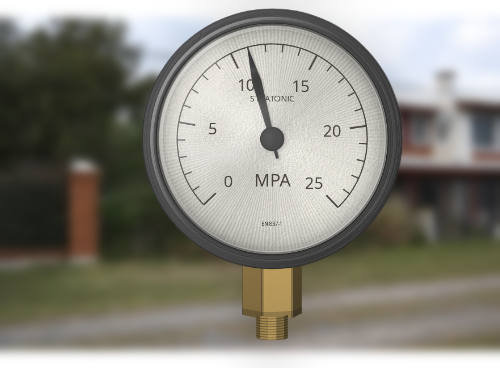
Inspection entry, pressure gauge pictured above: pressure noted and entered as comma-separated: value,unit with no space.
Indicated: 11,MPa
